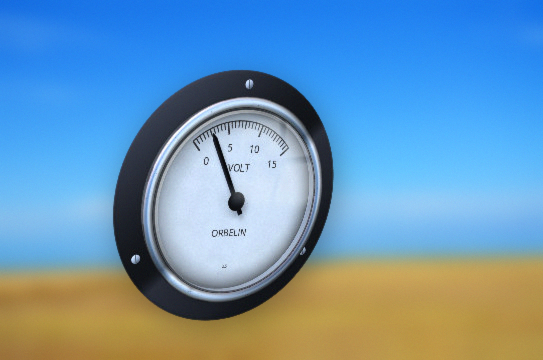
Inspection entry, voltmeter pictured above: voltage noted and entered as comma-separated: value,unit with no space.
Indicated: 2.5,V
